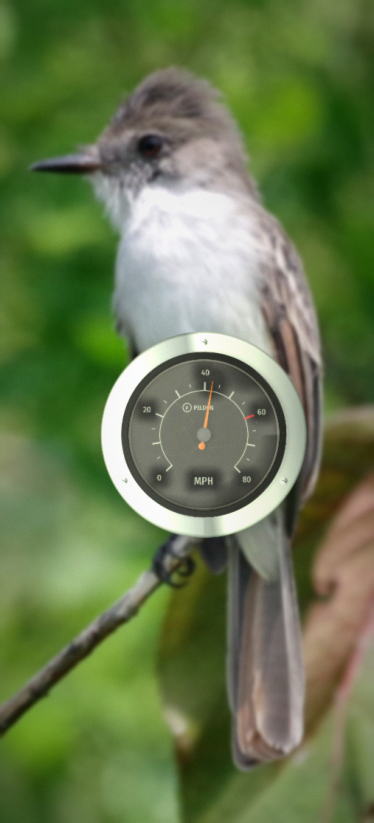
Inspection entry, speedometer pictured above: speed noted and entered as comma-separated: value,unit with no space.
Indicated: 42.5,mph
